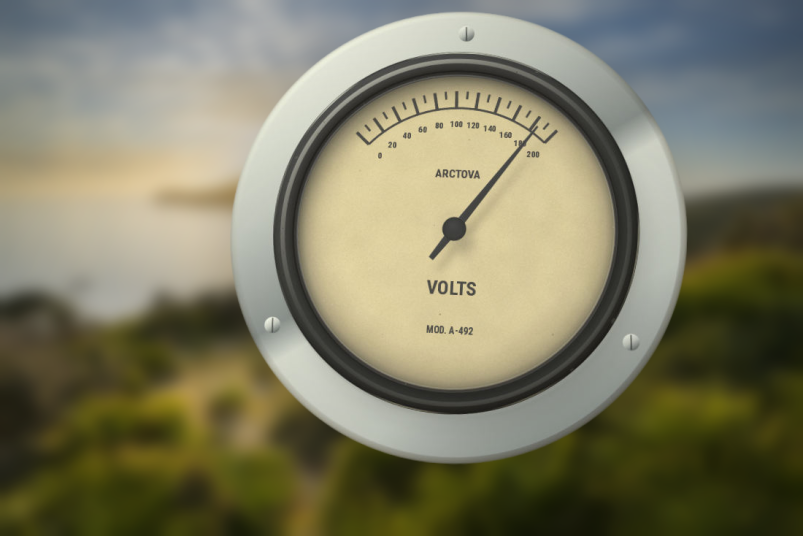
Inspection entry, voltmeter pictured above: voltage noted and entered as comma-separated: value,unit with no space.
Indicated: 185,V
